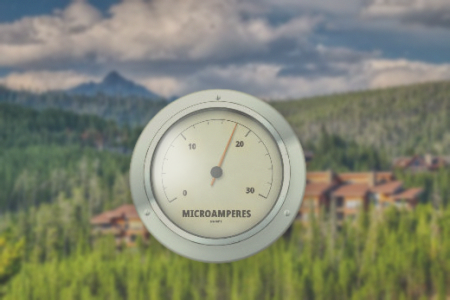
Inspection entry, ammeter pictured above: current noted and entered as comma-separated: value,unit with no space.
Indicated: 18,µA
